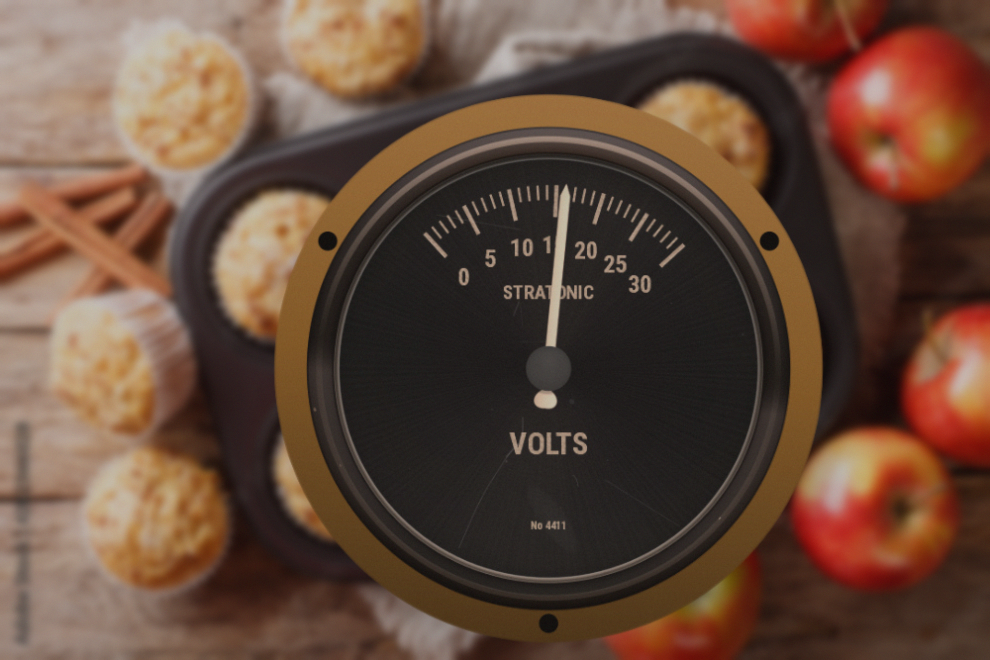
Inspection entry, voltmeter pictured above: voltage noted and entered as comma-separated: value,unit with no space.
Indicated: 16,V
